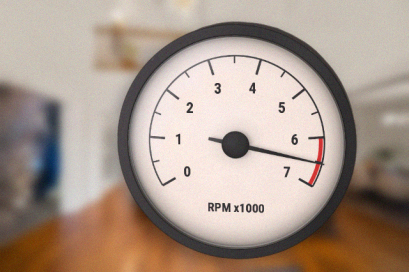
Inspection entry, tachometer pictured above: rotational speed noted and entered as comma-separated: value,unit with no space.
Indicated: 6500,rpm
